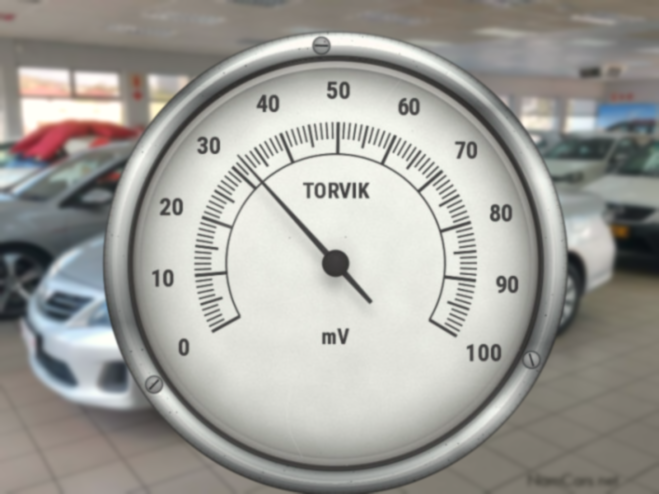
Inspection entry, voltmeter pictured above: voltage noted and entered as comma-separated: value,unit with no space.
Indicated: 32,mV
